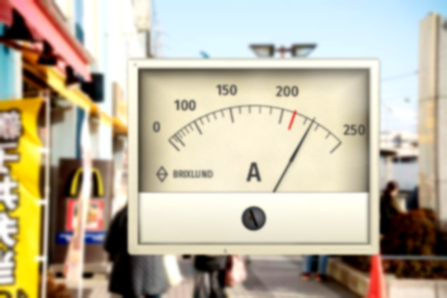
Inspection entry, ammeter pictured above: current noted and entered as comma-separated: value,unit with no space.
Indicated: 225,A
